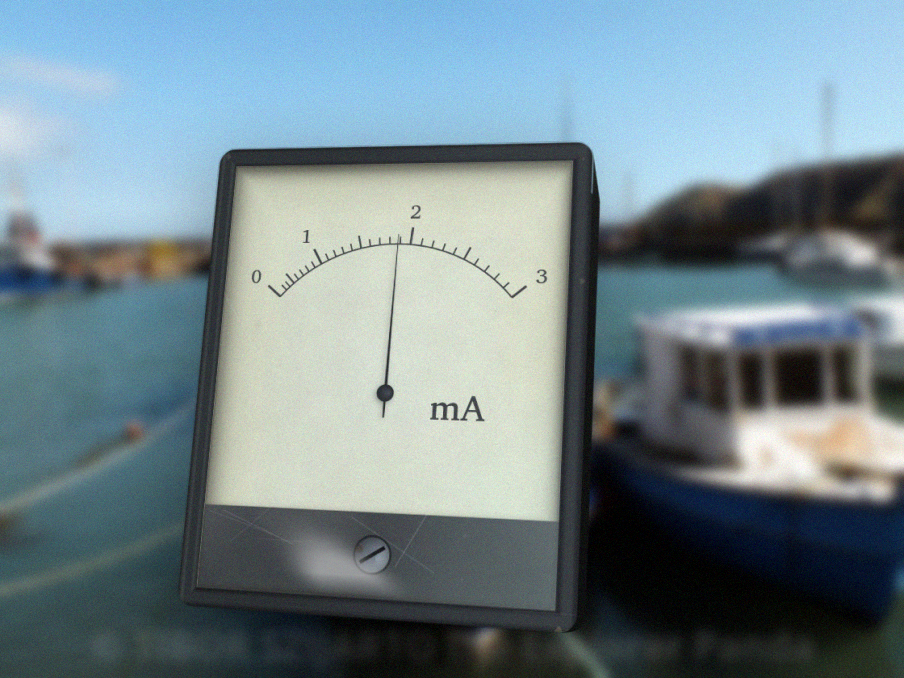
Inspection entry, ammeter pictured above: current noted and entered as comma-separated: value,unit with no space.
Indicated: 1.9,mA
